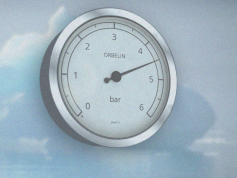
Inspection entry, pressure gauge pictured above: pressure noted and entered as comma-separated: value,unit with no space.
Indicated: 4.5,bar
